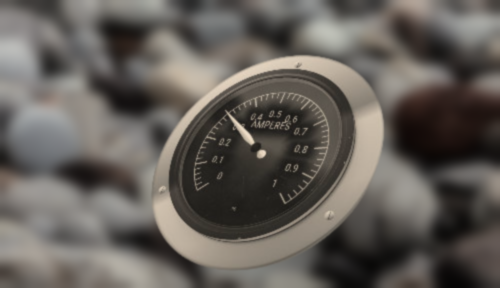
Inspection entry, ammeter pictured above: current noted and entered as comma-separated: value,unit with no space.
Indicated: 0.3,A
